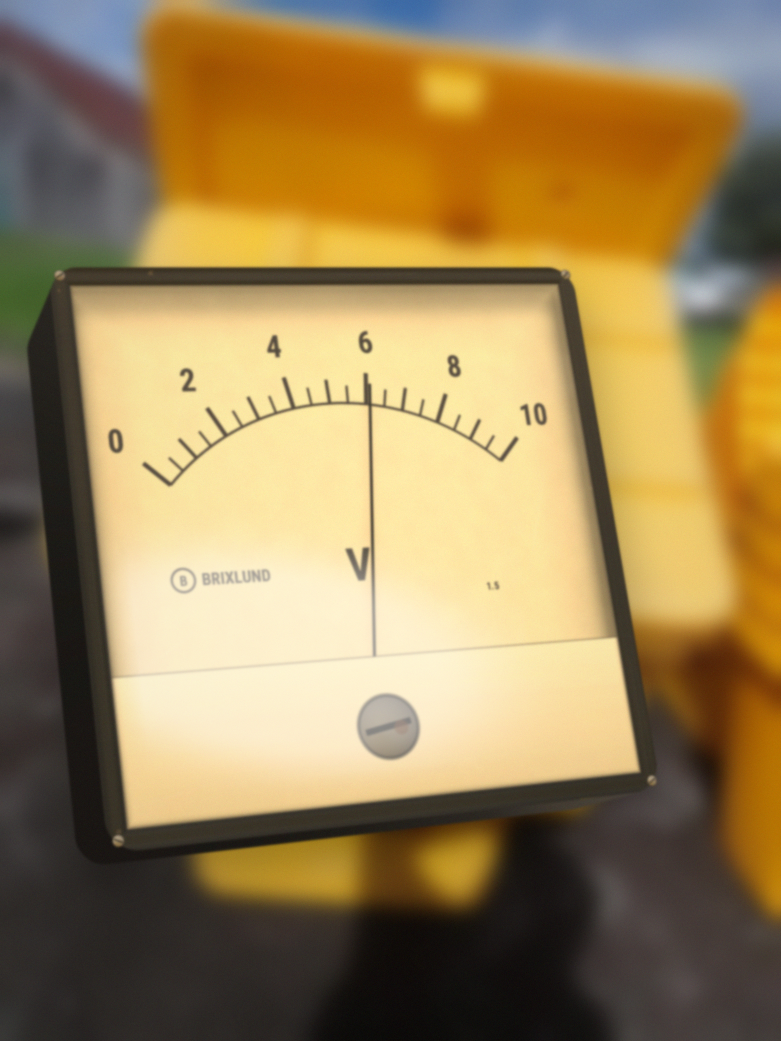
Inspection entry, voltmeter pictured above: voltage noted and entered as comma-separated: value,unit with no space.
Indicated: 6,V
